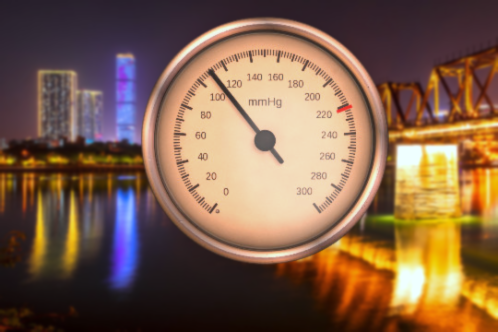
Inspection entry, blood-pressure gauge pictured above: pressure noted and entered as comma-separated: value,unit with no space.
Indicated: 110,mmHg
